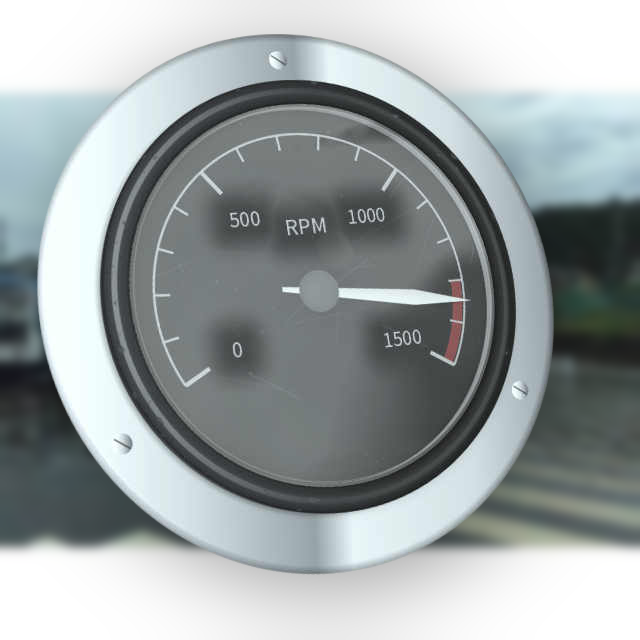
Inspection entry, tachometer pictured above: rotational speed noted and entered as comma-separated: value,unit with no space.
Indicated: 1350,rpm
